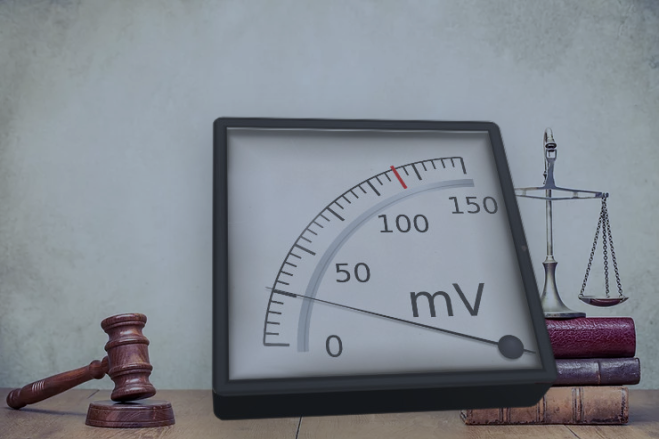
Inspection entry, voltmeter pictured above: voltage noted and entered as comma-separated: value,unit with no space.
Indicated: 25,mV
